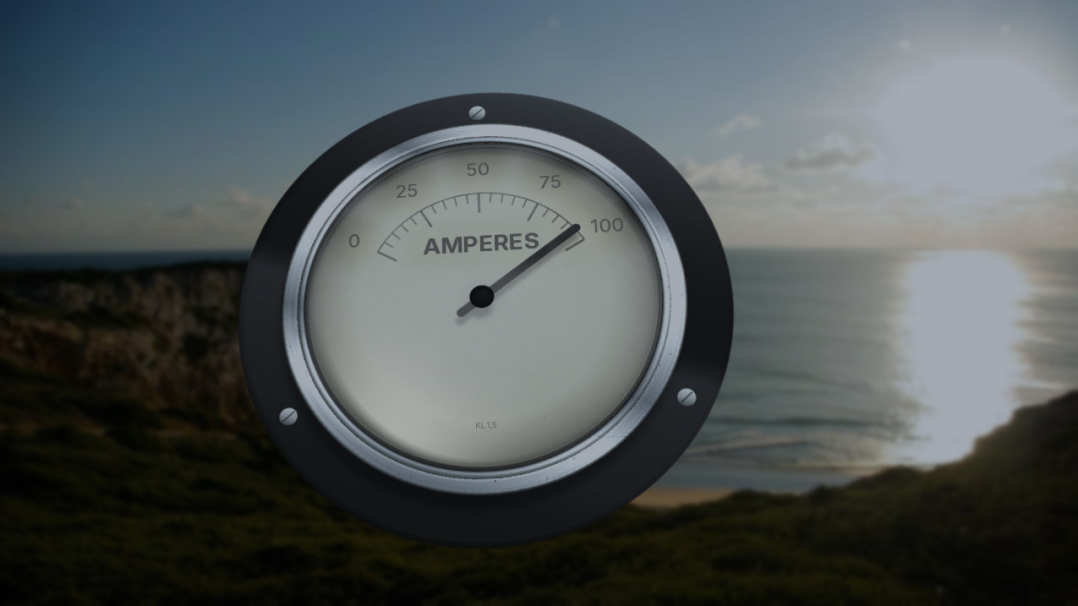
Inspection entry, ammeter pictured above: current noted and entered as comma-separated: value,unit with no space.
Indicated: 95,A
